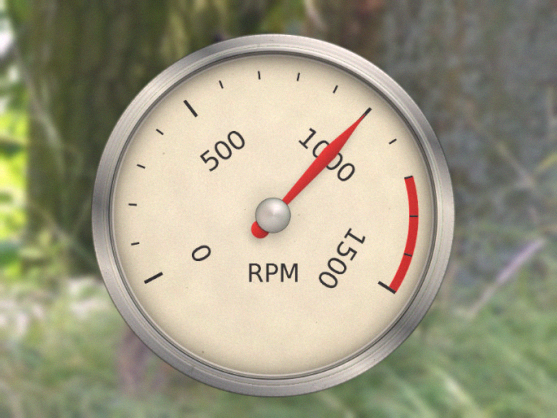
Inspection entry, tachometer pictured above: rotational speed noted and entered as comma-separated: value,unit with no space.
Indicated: 1000,rpm
